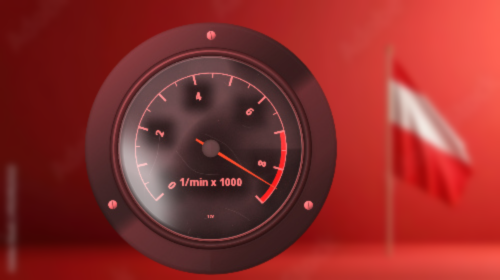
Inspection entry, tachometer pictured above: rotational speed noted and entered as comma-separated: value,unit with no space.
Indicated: 8500,rpm
